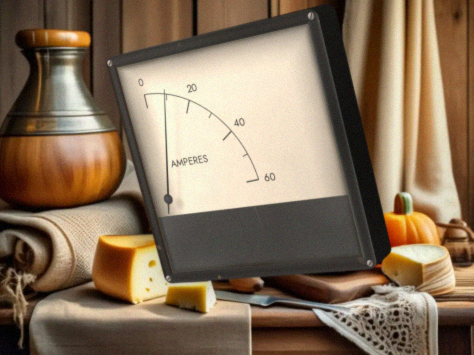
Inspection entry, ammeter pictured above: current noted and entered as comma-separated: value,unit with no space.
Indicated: 10,A
